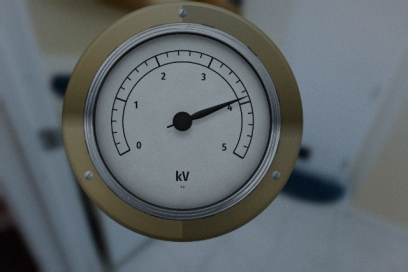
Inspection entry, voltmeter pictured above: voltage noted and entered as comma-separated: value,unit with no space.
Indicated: 3.9,kV
